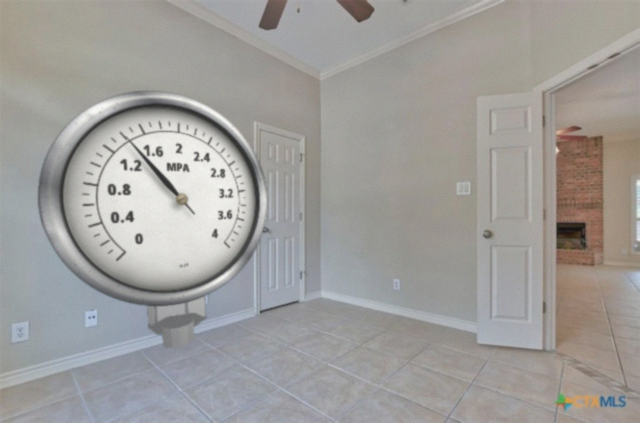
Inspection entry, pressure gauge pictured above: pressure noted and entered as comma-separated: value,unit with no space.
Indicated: 1.4,MPa
